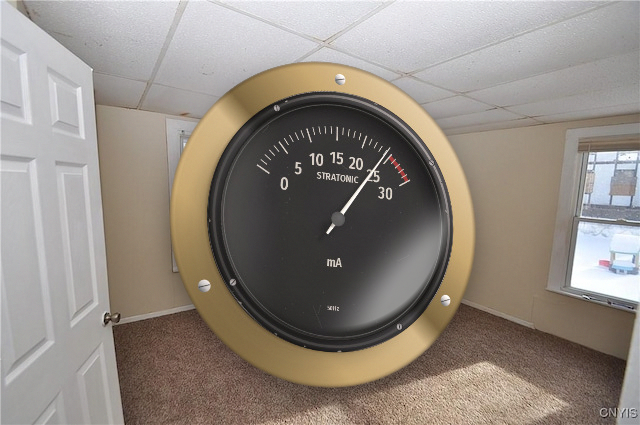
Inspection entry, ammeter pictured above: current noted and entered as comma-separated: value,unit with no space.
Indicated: 24,mA
